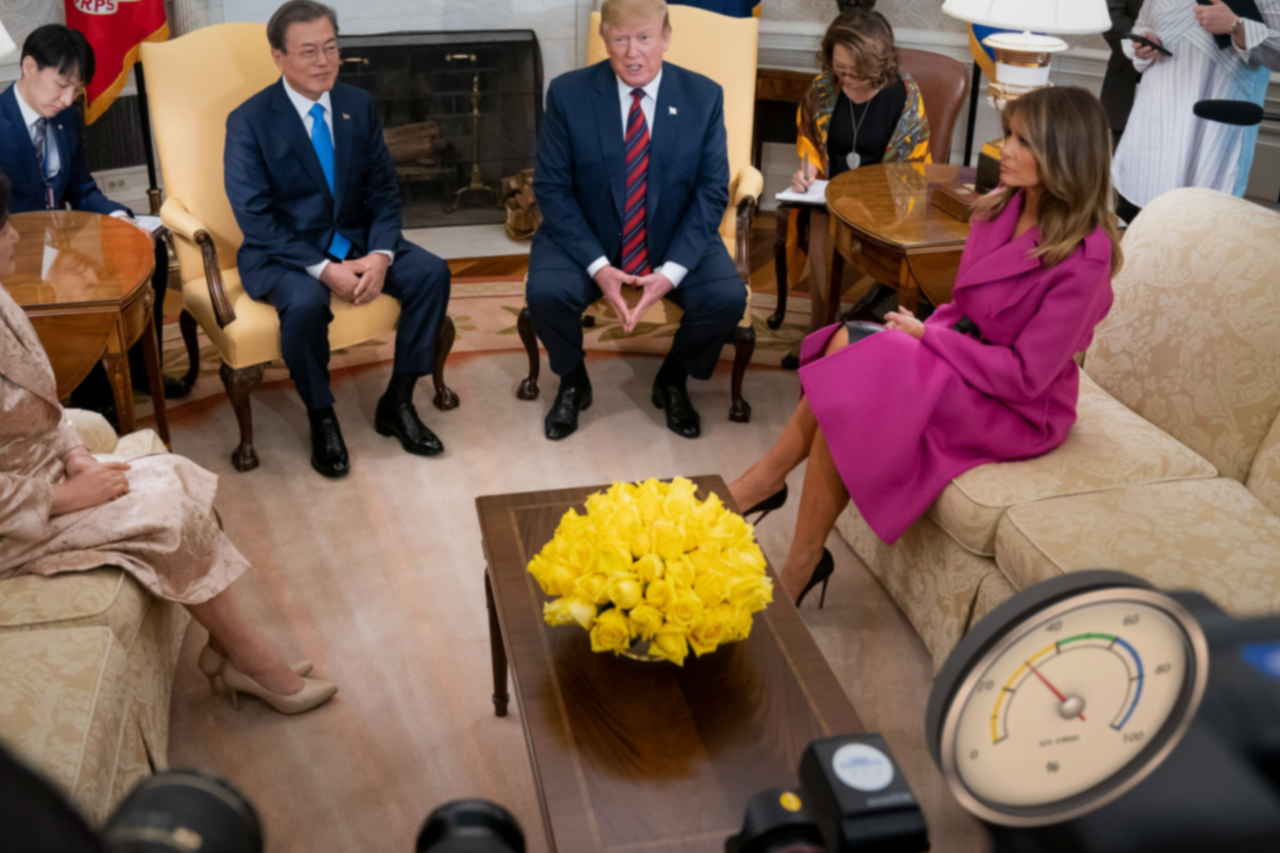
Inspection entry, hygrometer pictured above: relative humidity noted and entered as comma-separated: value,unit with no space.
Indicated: 30,%
